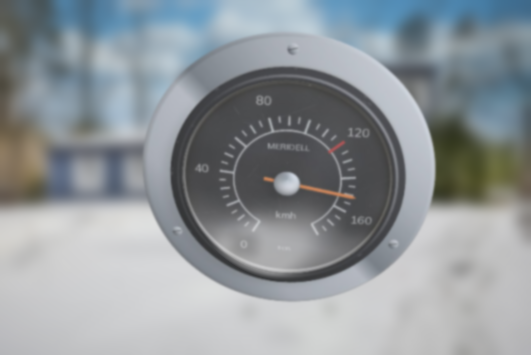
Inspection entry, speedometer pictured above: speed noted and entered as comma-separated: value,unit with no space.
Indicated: 150,km/h
